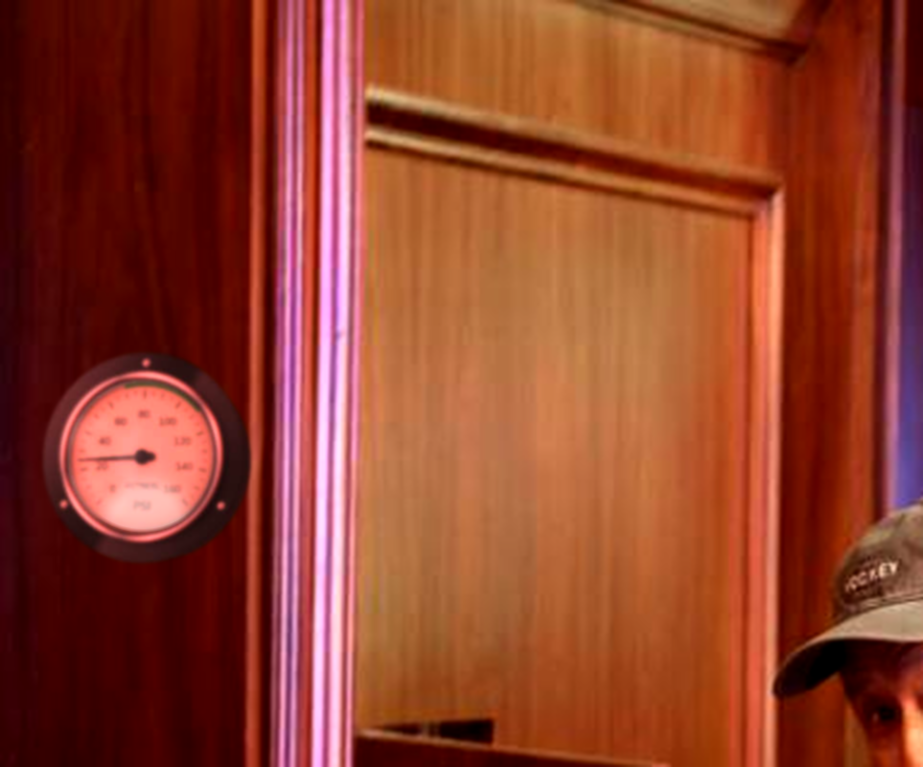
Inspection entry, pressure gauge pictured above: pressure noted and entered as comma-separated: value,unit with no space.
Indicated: 25,psi
